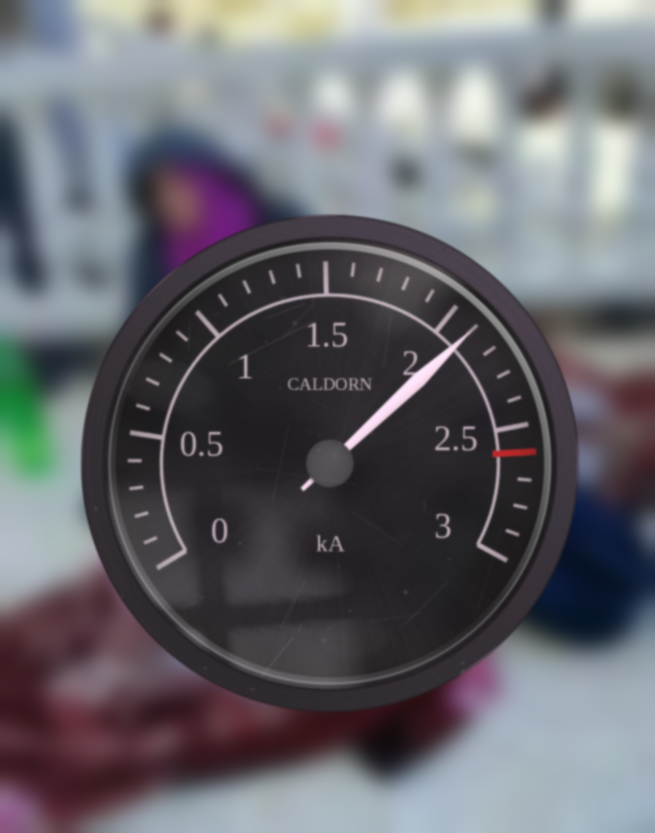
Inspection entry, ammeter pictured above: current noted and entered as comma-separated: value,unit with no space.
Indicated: 2.1,kA
